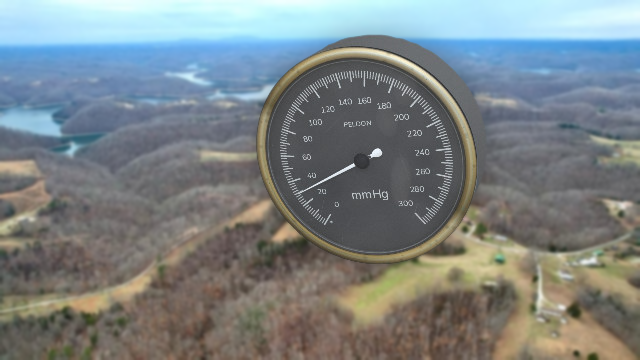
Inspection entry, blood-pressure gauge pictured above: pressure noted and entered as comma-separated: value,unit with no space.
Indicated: 30,mmHg
